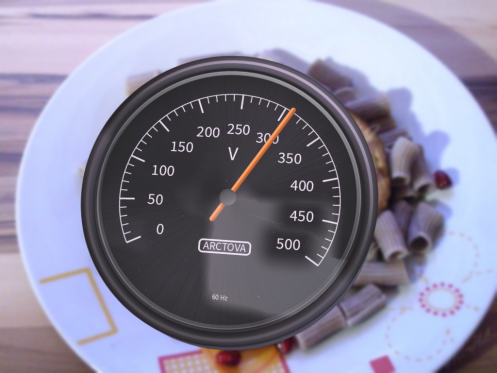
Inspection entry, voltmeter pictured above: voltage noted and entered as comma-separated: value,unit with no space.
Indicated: 310,V
